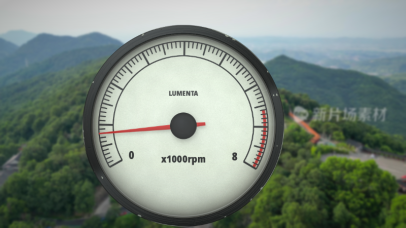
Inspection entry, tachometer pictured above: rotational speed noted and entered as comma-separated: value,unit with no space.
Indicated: 800,rpm
